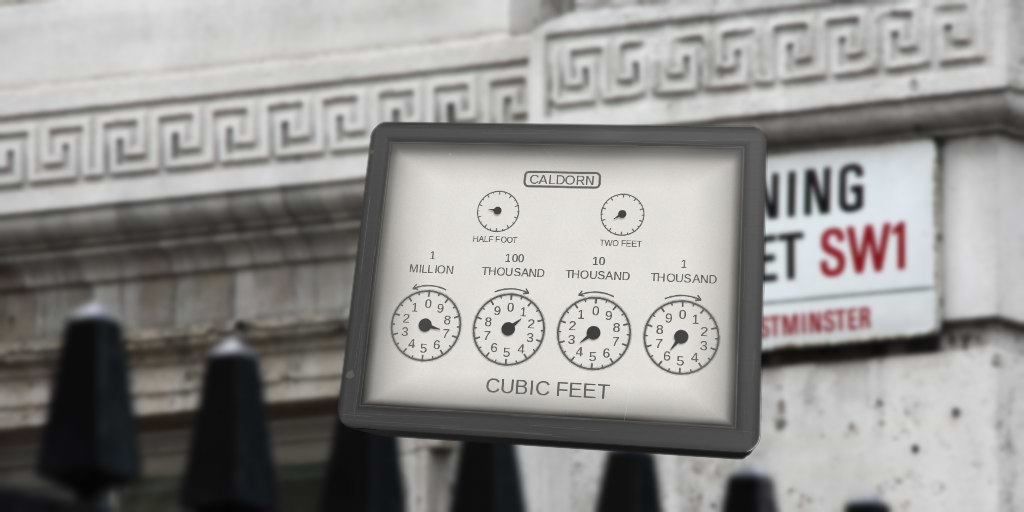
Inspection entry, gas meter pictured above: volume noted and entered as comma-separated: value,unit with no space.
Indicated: 713600,ft³
